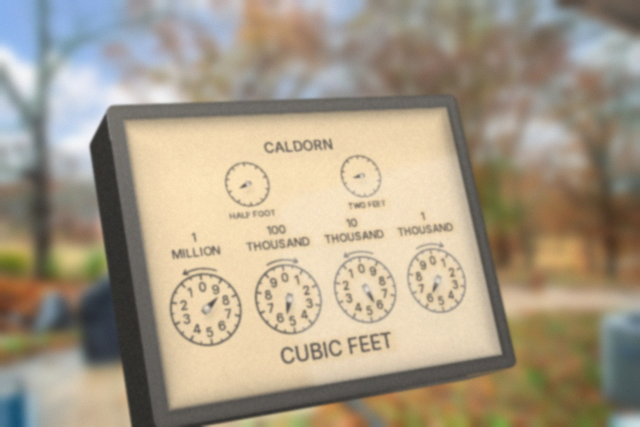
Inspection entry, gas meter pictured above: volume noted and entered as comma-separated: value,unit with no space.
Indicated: 855600,ft³
